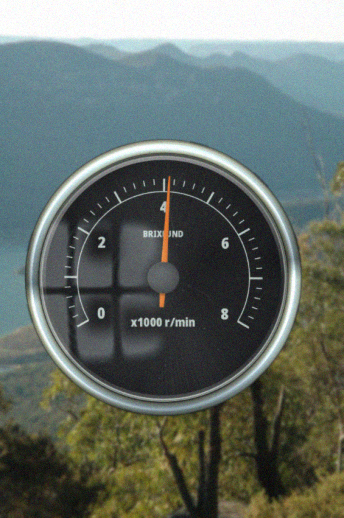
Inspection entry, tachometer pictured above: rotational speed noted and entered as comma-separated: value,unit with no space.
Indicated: 4100,rpm
